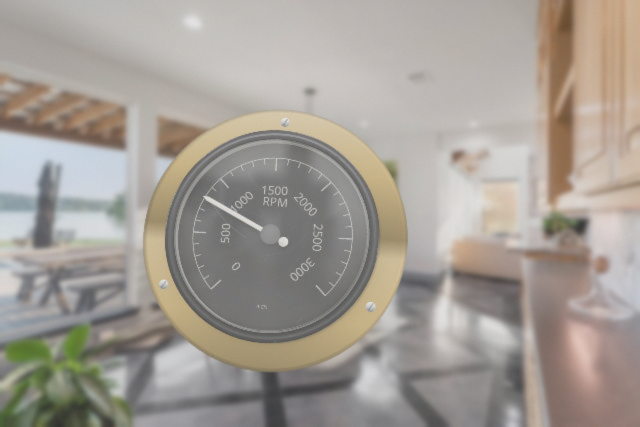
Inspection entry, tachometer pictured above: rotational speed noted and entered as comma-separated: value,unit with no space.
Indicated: 800,rpm
